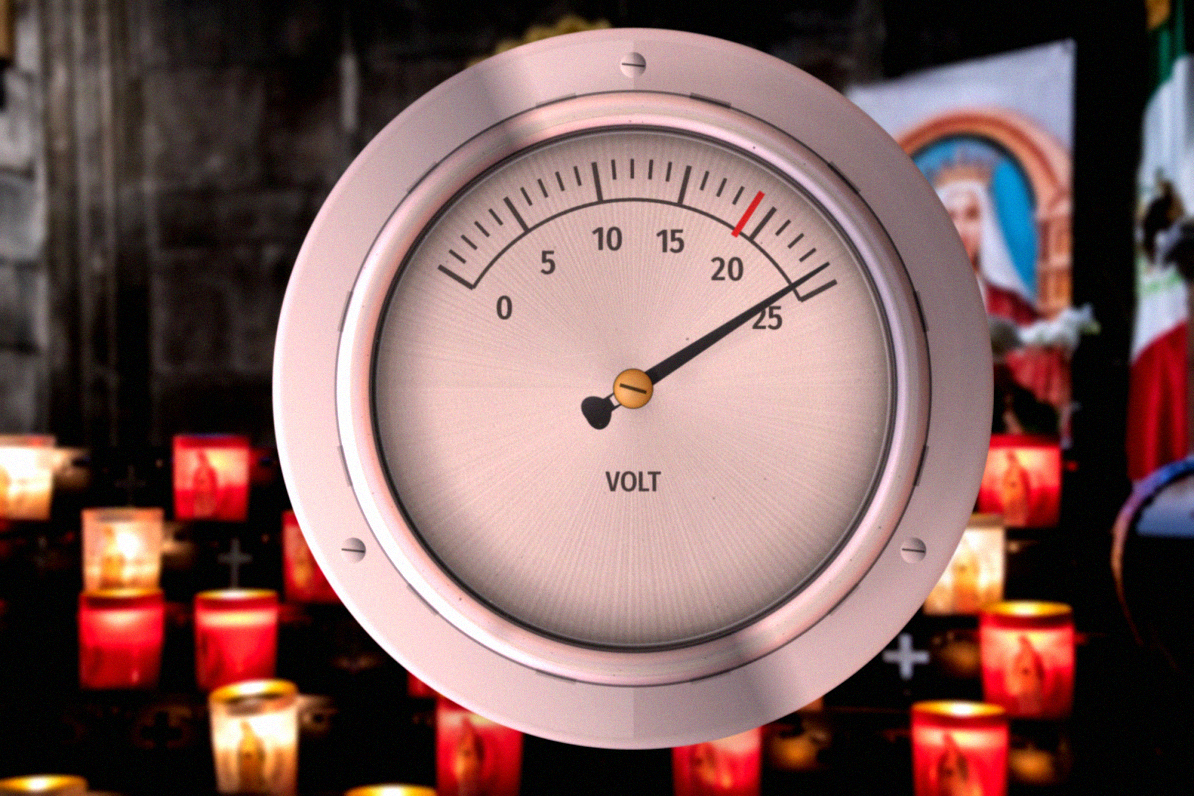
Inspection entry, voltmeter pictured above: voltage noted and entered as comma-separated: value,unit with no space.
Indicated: 24,V
